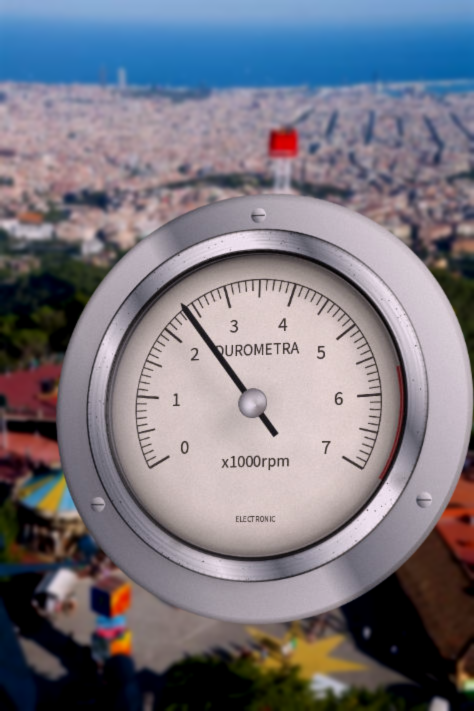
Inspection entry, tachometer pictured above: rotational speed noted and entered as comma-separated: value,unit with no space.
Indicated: 2400,rpm
